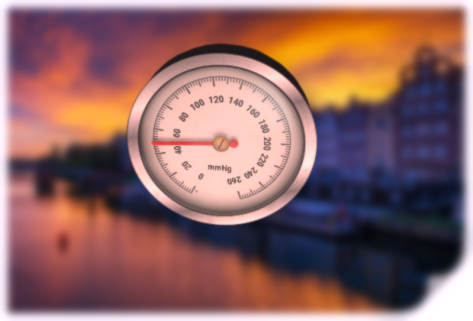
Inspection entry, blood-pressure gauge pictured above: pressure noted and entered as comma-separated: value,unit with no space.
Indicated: 50,mmHg
